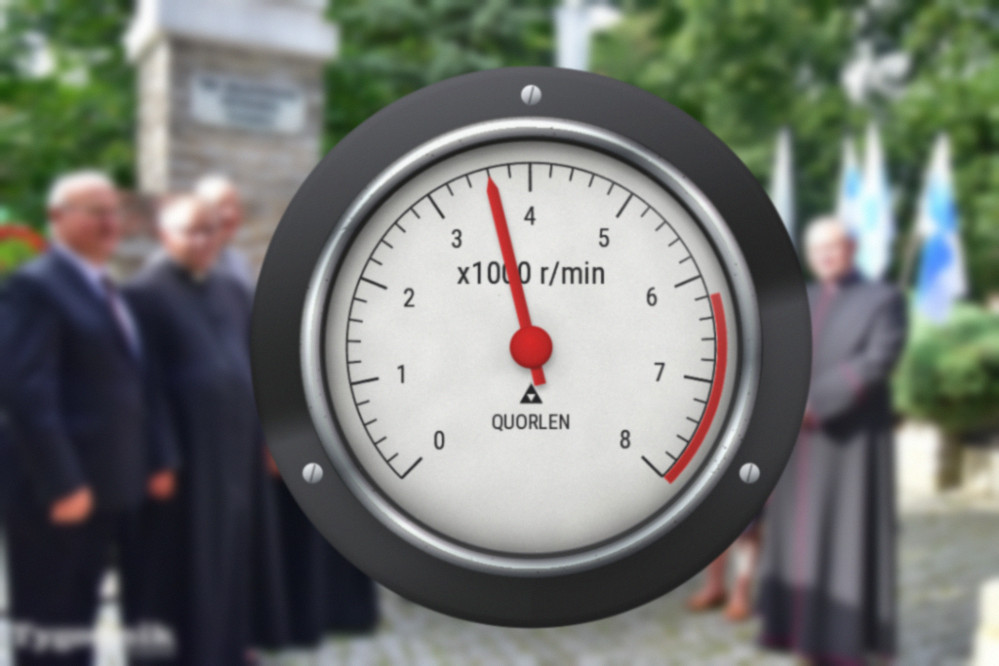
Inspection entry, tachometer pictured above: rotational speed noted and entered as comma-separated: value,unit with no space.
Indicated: 3600,rpm
